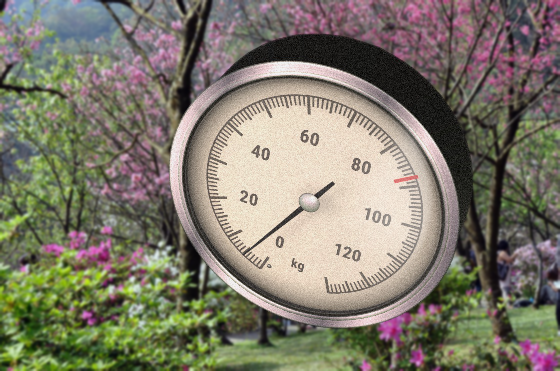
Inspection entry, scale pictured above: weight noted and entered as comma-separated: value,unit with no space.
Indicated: 5,kg
